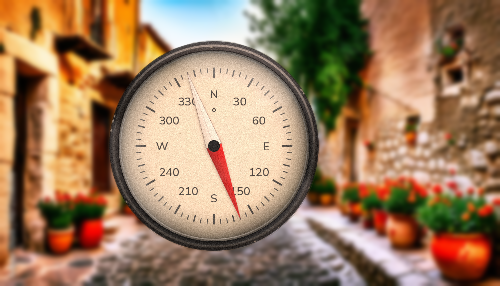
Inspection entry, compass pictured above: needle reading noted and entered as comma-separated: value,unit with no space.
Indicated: 160,°
